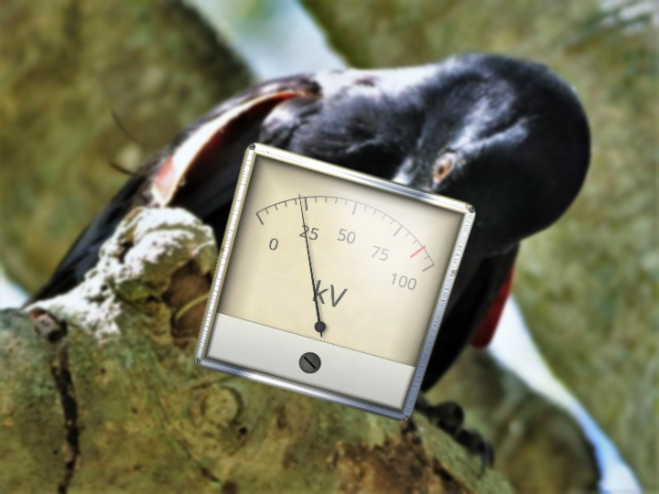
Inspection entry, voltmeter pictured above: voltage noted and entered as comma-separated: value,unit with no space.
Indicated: 22.5,kV
